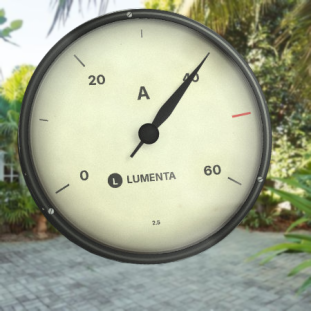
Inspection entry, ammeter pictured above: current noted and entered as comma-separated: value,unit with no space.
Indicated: 40,A
